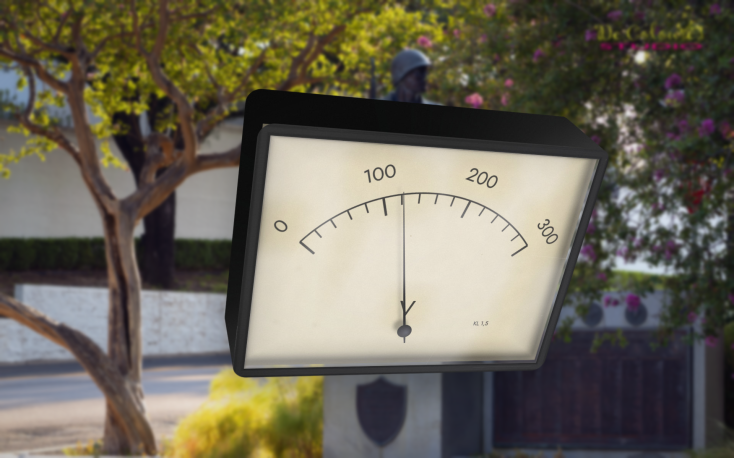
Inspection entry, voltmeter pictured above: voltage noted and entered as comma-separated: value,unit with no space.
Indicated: 120,V
